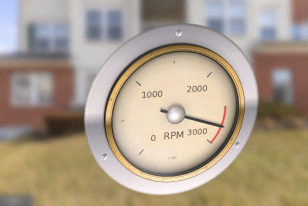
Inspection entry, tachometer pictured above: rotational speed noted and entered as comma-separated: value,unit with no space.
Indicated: 2750,rpm
